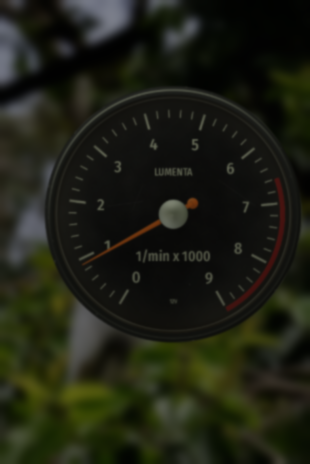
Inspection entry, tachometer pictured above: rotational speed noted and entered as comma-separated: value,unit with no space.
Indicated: 900,rpm
